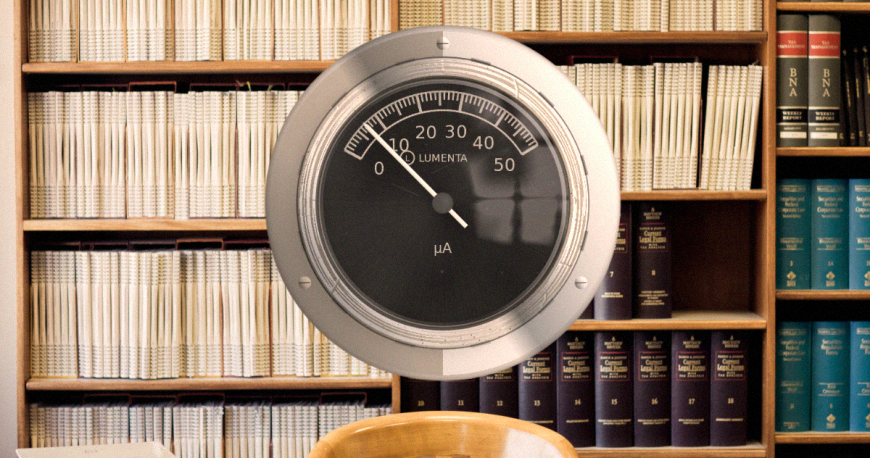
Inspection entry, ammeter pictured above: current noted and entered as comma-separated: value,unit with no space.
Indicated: 7,µA
